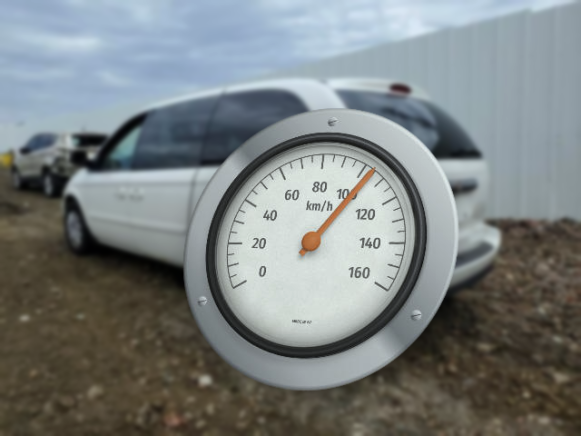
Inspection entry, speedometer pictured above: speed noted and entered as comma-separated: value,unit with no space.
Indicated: 105,km/h
